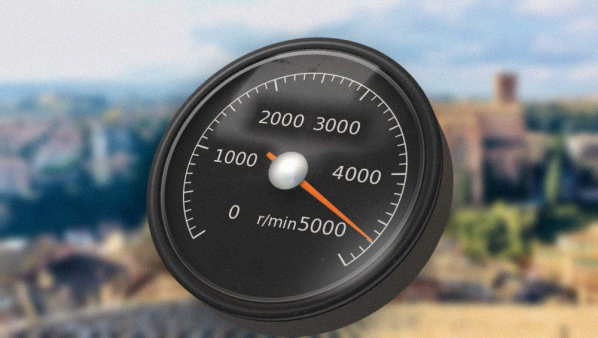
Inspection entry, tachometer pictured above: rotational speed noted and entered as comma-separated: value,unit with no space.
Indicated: 4700,rpm
